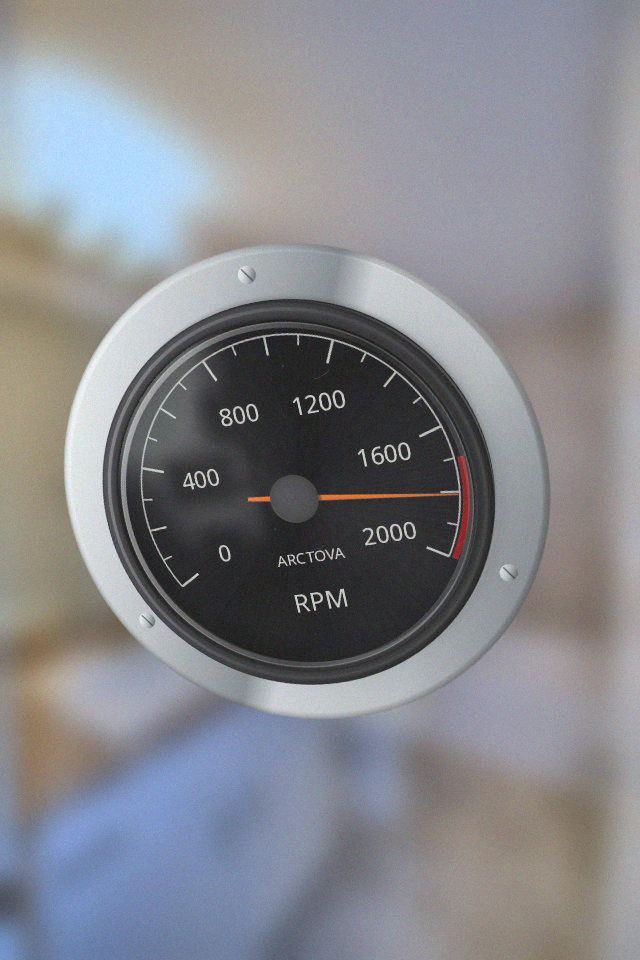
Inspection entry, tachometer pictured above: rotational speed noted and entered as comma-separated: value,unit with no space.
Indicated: 1800,rpm
